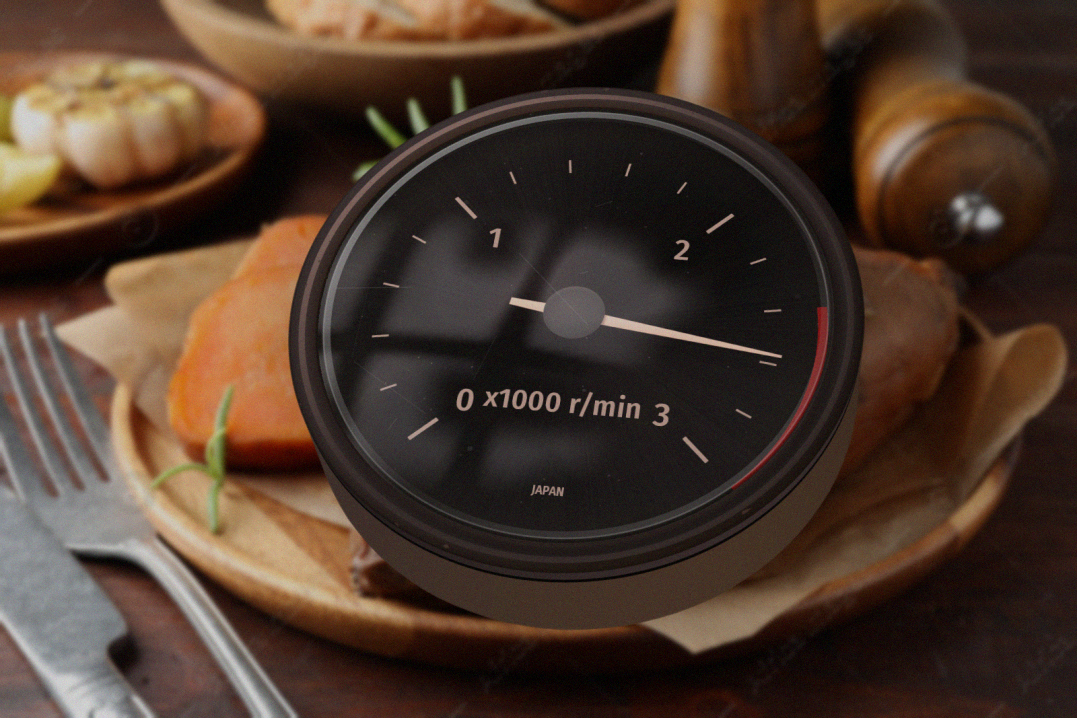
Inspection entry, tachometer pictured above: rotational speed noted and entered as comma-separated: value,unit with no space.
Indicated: 2600,rpm
